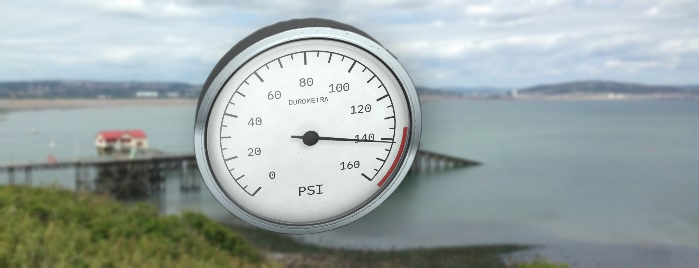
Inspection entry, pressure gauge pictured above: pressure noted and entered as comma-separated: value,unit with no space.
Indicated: 140,psi
